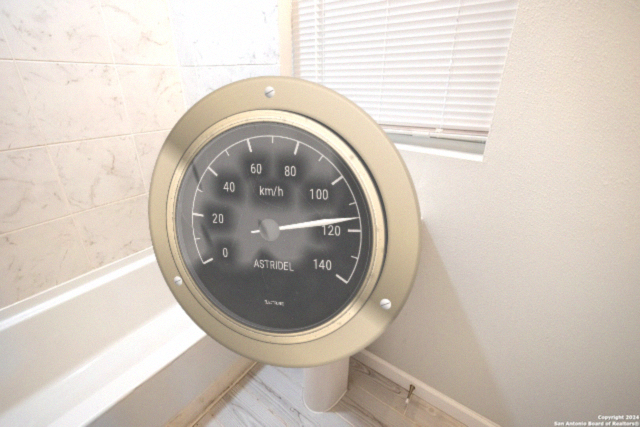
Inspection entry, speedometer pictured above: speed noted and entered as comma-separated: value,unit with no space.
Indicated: 115,km/h
